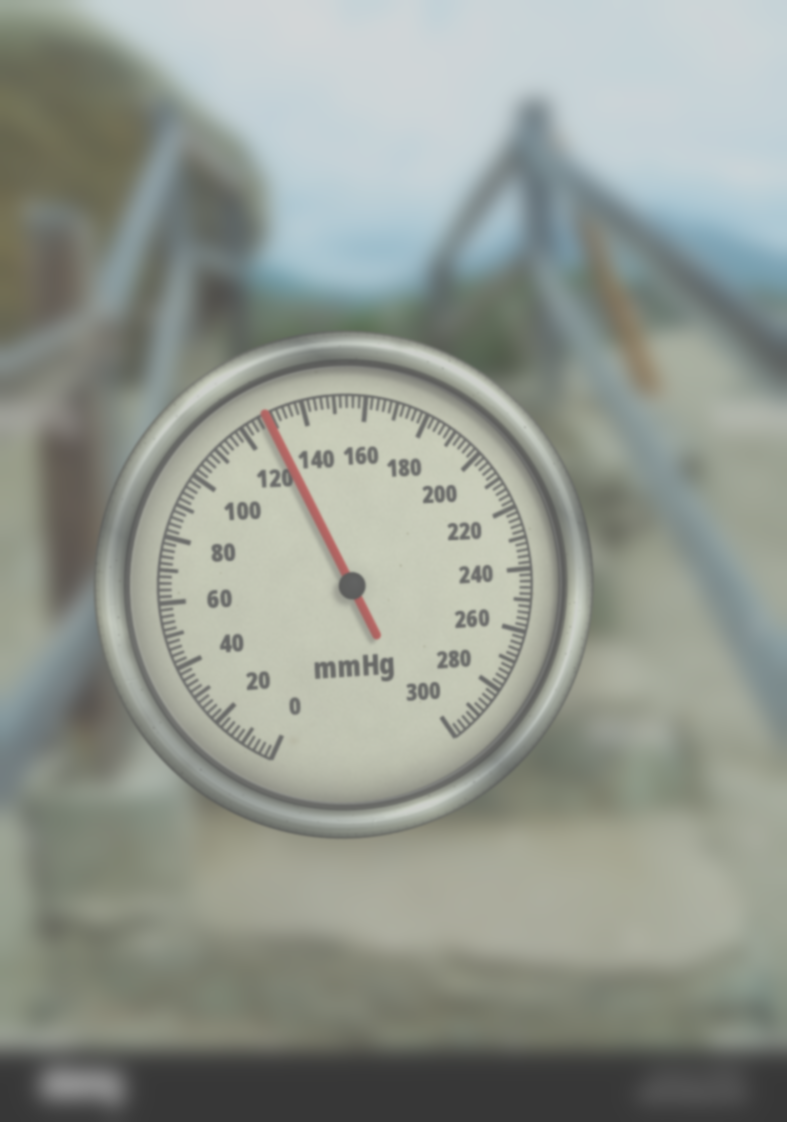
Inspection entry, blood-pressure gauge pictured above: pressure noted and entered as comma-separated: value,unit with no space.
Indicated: 128,mmHg
